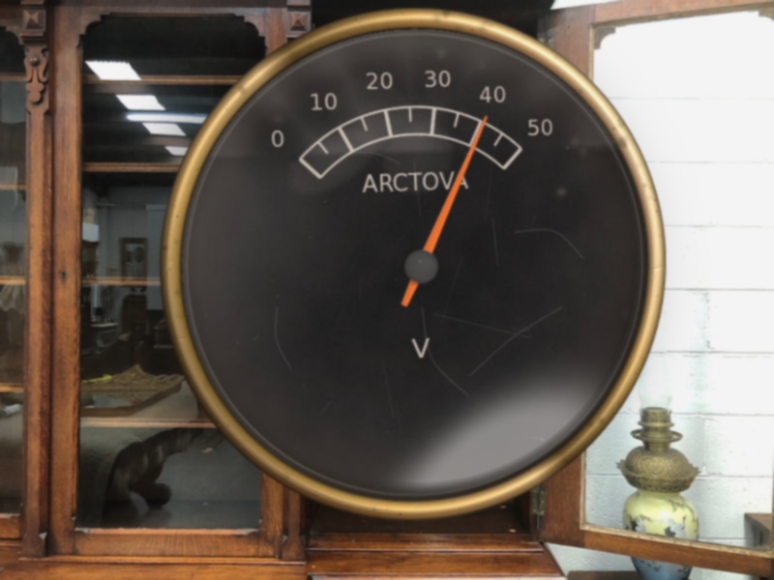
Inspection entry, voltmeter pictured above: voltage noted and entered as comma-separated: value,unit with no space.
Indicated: 40,V
